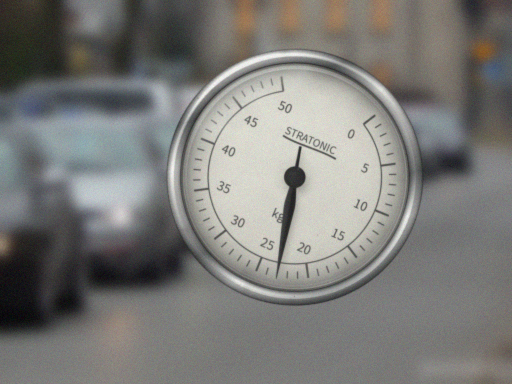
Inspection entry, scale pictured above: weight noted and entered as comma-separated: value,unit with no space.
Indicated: 23,kg
